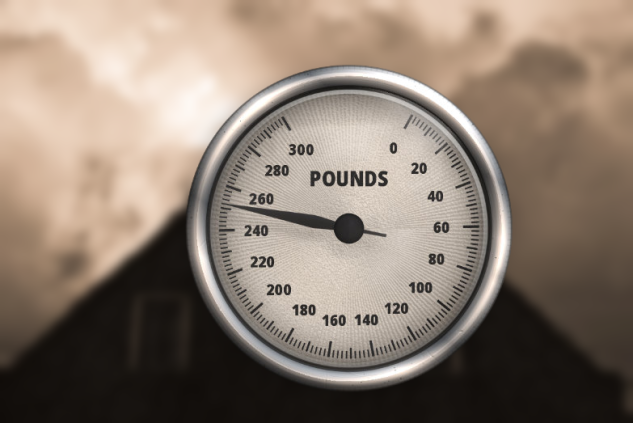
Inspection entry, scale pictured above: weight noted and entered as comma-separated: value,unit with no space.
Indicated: 252,lb
